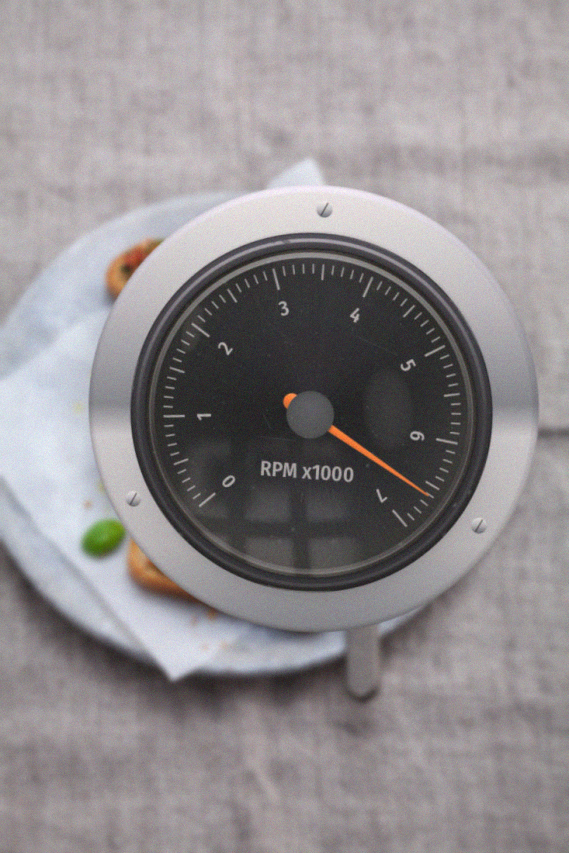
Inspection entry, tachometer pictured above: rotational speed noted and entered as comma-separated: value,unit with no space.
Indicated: 6600,rpm
